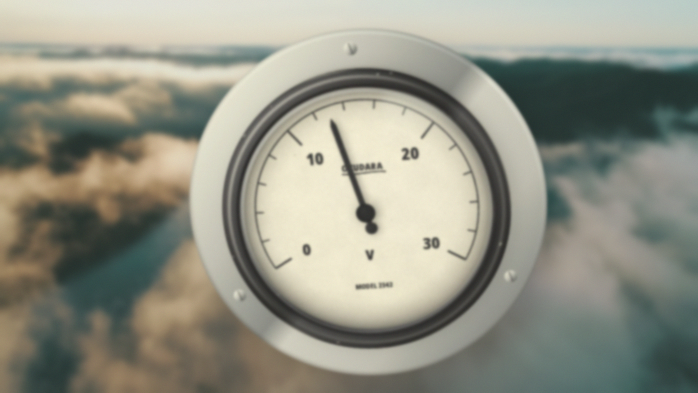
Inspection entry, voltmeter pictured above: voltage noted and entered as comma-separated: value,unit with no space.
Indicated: 13,V
